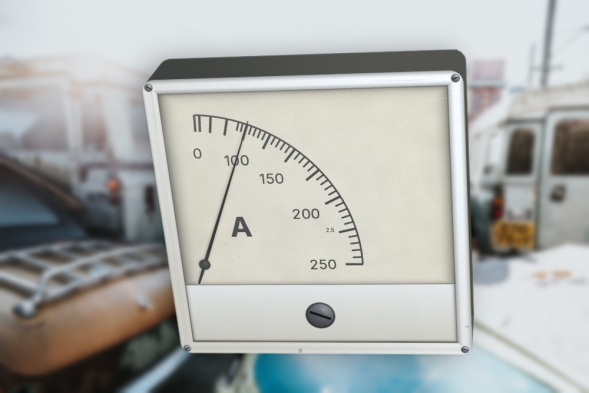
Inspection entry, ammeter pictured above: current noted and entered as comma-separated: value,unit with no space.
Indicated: 100,A
